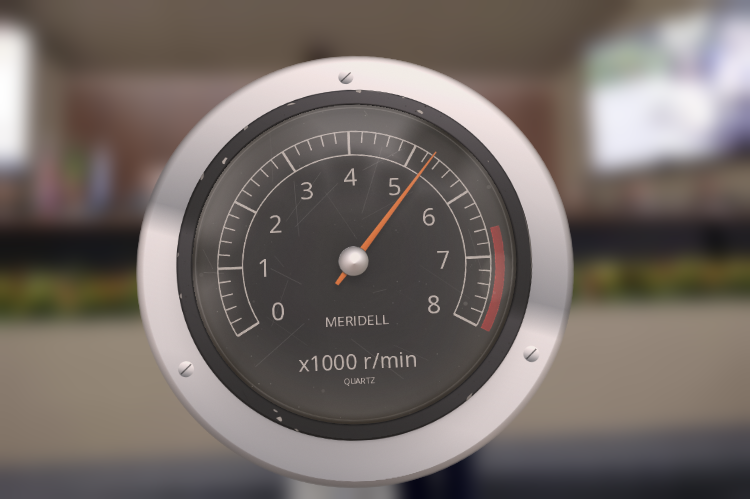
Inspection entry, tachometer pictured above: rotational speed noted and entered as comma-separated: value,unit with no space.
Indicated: 5300,rpm
